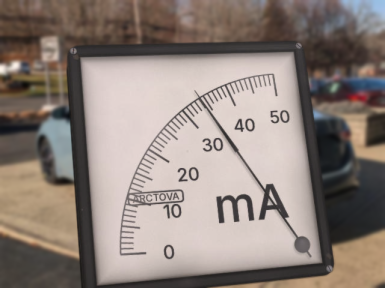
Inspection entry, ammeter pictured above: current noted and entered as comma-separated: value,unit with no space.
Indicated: 34,mA
